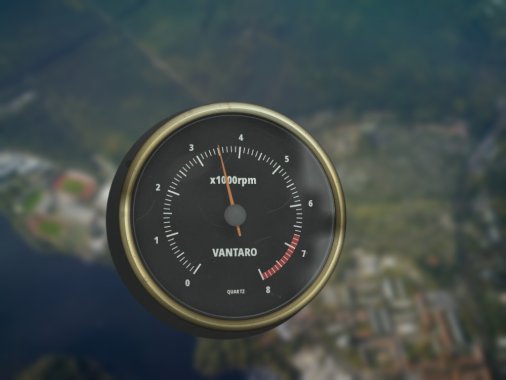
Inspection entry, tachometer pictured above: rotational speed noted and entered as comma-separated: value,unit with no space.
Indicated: 3500,rpm
